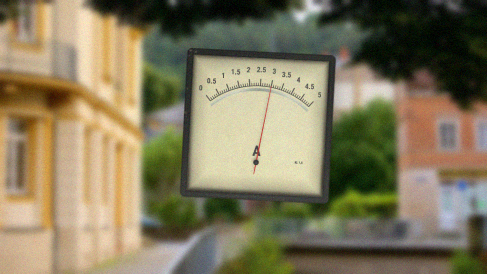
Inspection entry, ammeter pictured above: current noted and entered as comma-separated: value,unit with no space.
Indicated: 3,A
